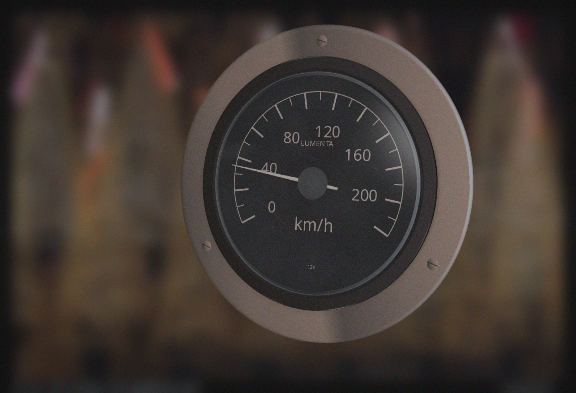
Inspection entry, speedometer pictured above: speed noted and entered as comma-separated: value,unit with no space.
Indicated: 35,km/h
